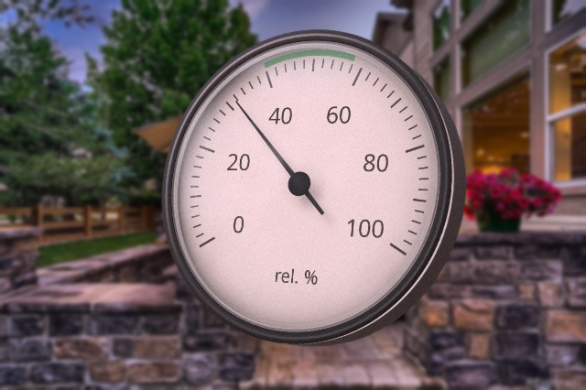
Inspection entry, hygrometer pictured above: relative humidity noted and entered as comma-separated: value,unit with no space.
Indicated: 32,%
